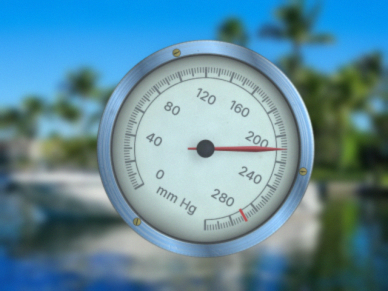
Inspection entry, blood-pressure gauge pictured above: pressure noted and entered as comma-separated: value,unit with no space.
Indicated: 210,mmHg
